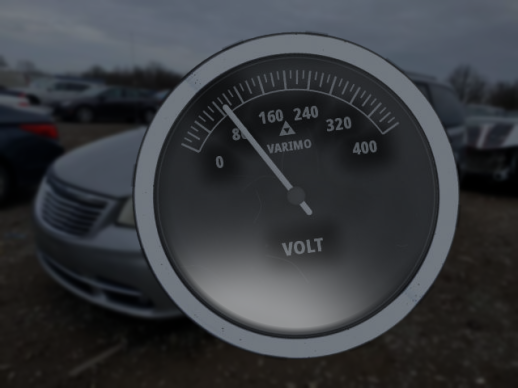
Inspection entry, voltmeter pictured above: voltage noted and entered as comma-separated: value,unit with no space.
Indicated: 90,V
